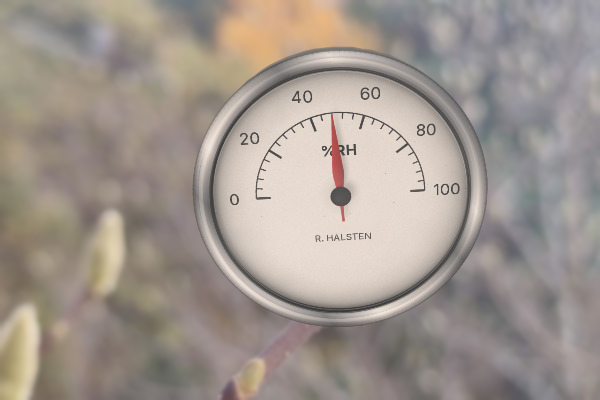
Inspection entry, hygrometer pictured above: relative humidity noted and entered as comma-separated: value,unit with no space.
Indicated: 48,%
